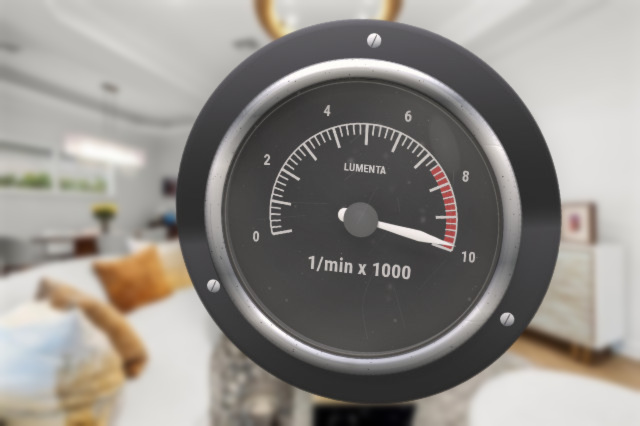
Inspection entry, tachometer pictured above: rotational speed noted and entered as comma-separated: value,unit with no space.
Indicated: 9800,rpm
